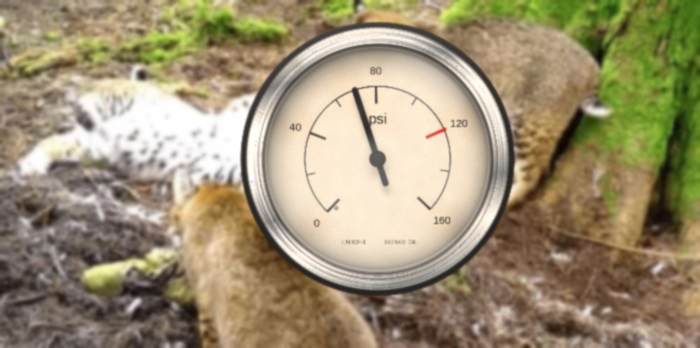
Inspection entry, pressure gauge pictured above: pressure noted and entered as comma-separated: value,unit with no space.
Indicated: 70,psi
